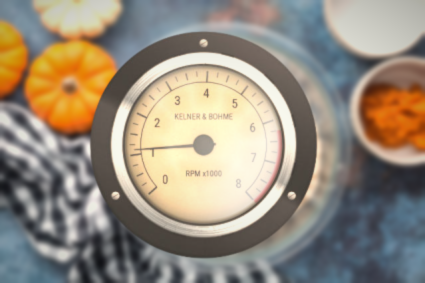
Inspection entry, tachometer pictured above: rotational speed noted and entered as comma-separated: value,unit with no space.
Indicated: 1125,rpm
